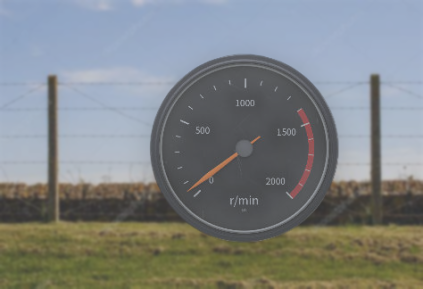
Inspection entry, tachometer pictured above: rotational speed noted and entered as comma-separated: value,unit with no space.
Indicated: 50,rpm
